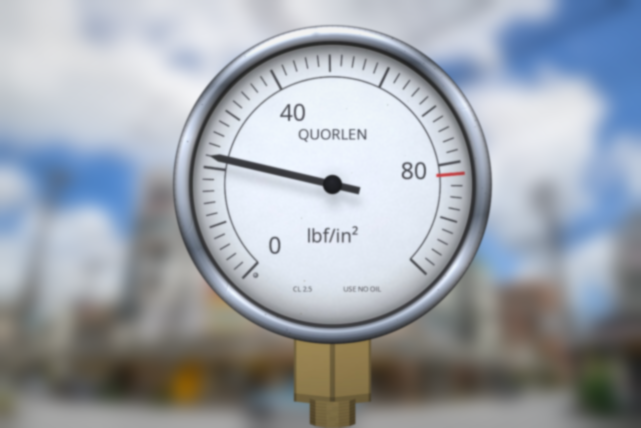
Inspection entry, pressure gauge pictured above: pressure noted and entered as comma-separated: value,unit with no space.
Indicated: 22,psi
